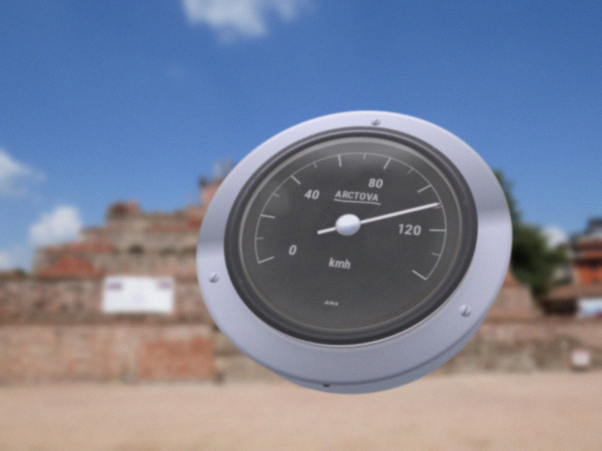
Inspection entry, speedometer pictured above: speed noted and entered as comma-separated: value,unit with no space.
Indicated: 110,km/h
